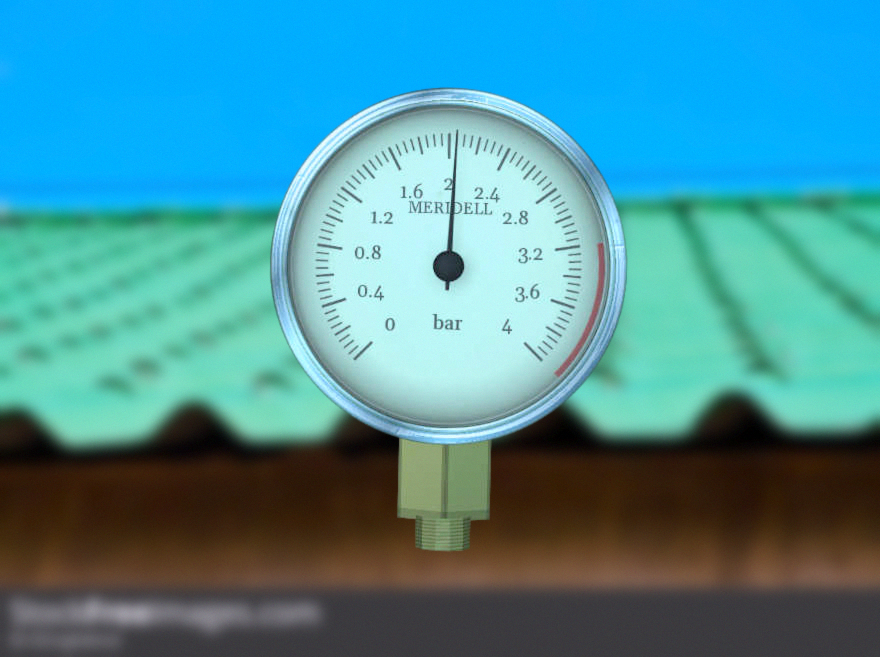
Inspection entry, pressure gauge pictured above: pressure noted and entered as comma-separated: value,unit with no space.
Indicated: 2.05,bar
